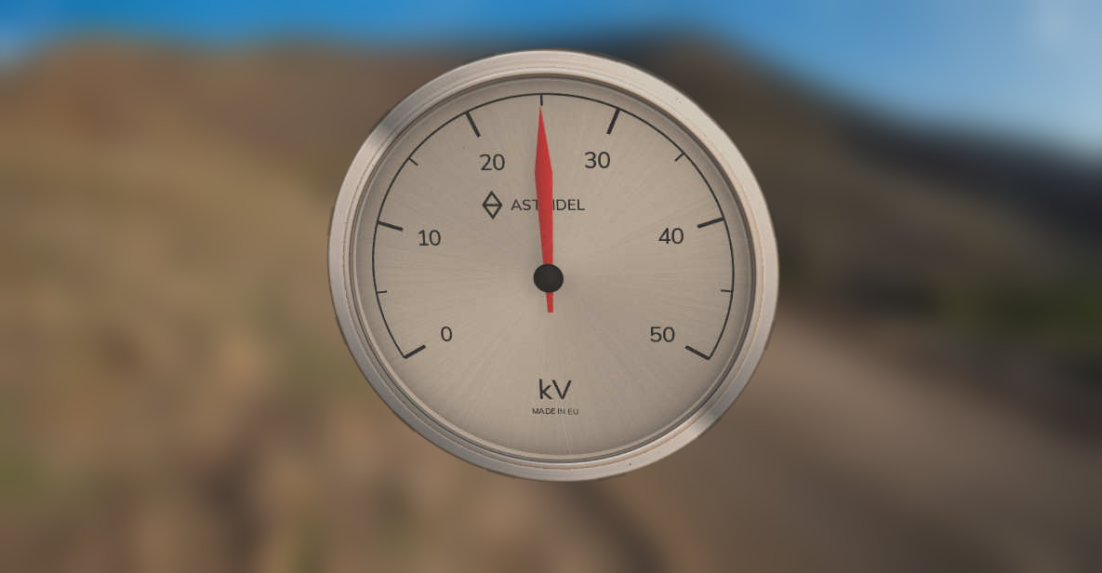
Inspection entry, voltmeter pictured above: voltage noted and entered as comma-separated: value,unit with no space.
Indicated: 25,kV
